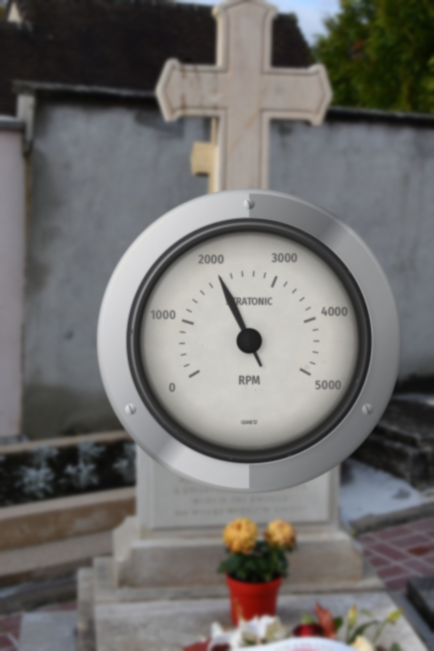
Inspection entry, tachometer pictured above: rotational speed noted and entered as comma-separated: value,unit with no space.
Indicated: 2000,rpm
